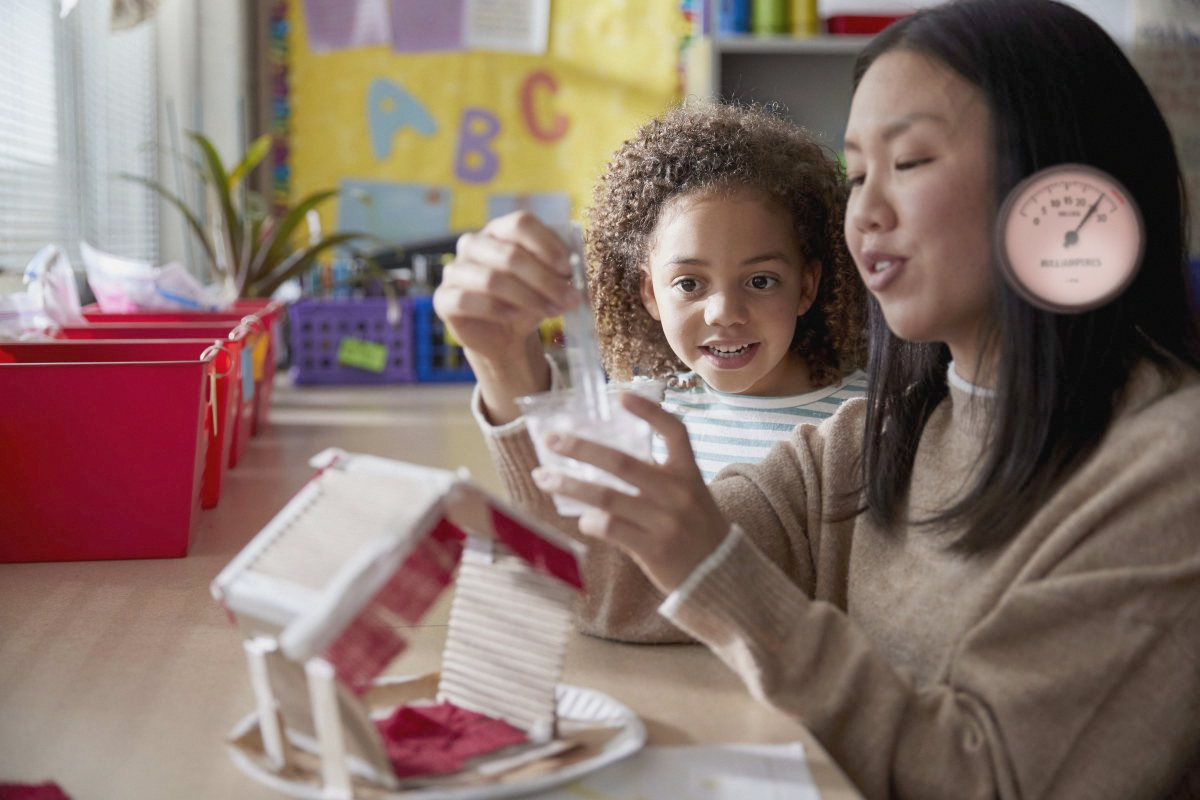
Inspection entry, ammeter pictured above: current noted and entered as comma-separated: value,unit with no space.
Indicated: 25,mA
